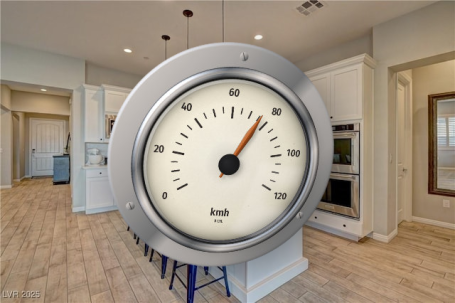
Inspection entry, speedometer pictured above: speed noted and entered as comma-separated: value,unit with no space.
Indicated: 75,km/h
